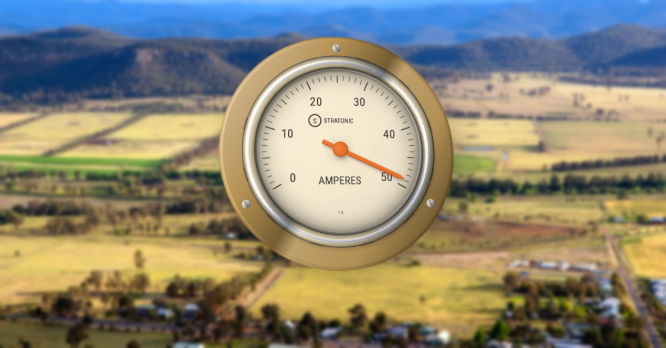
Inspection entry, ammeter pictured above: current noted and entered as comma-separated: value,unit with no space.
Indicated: 49,A
